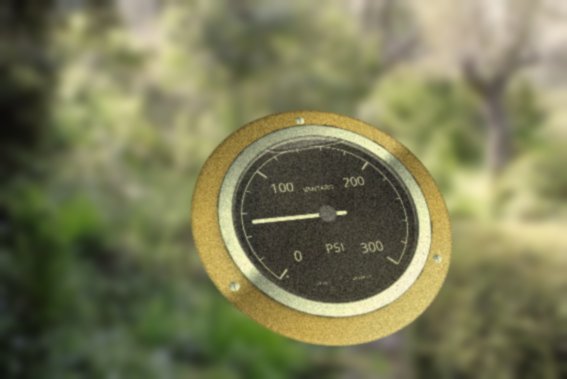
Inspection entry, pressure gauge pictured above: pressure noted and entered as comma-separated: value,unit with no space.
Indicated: 50,psi
